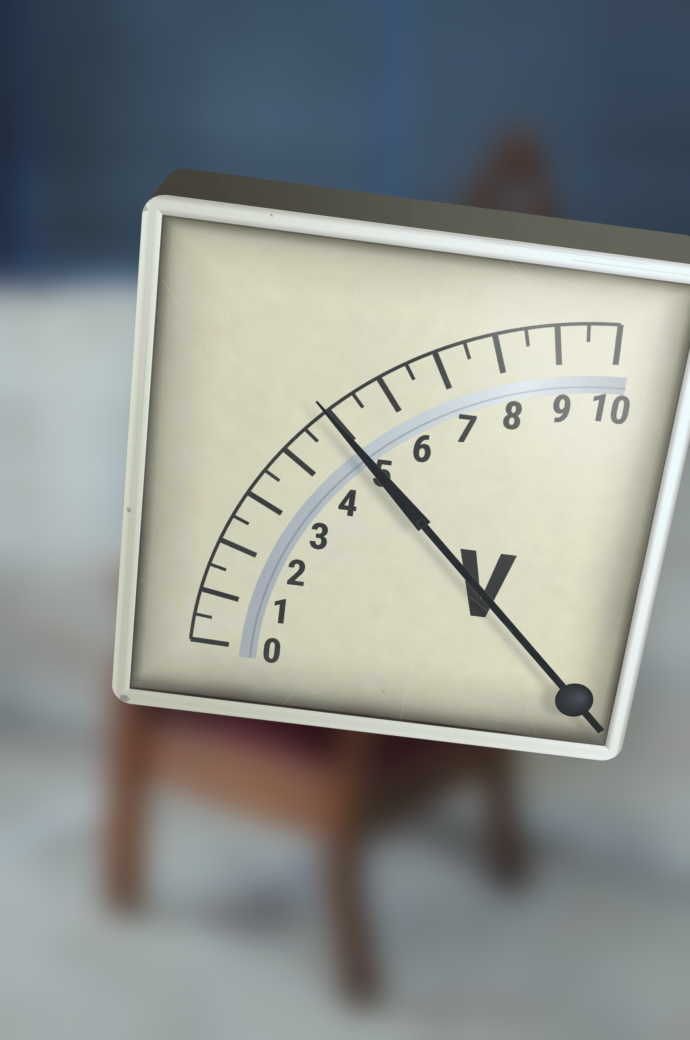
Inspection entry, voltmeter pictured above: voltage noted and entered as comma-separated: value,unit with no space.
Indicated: 5,V
